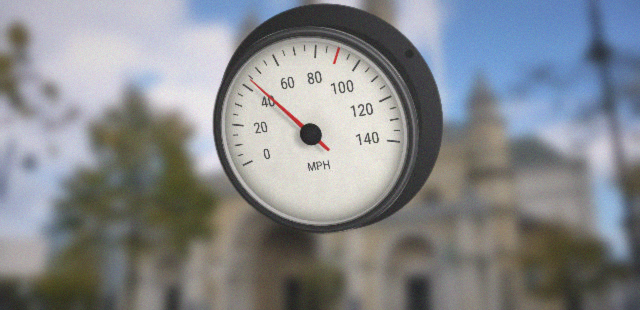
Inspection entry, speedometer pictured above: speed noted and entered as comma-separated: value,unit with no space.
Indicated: 45,mph
